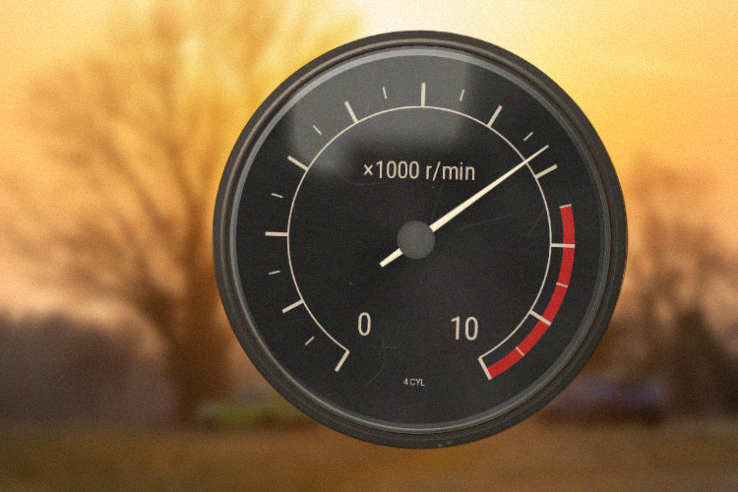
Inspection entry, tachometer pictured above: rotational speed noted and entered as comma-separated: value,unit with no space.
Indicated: 6750,rpm
